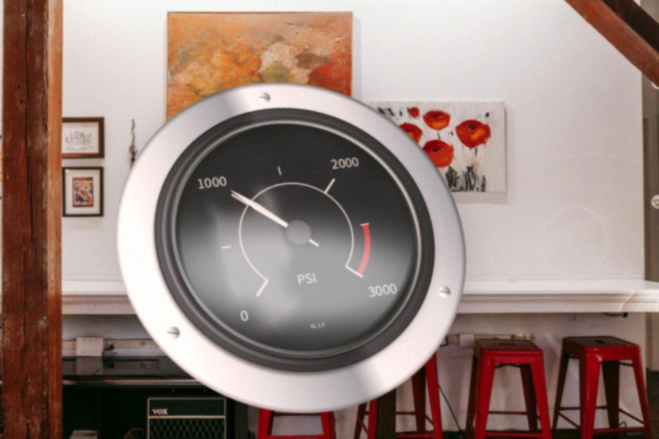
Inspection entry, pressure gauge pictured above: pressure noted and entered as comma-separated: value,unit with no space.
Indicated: 1000,psi
